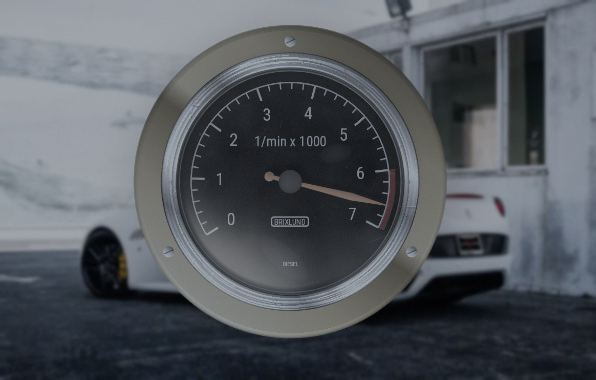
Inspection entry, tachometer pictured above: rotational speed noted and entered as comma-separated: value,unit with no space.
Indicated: 6600,rpm
